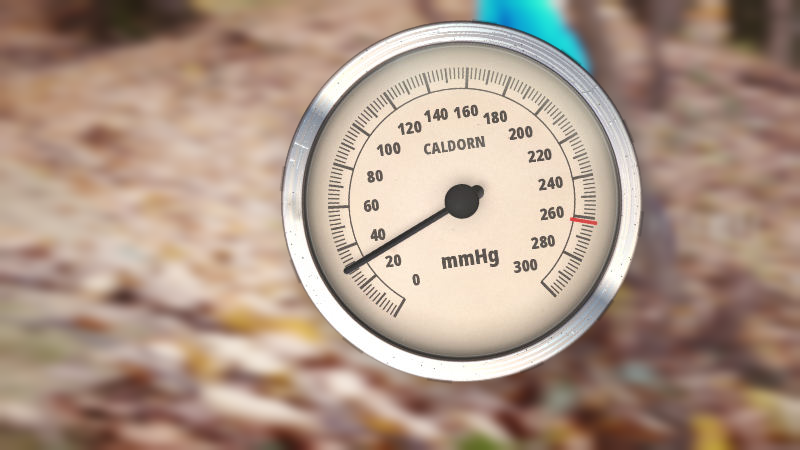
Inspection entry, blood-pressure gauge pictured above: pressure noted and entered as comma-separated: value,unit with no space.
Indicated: 30,mmHg
